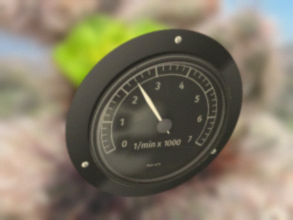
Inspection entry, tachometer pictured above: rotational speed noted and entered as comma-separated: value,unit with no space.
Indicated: 2400,rpm
